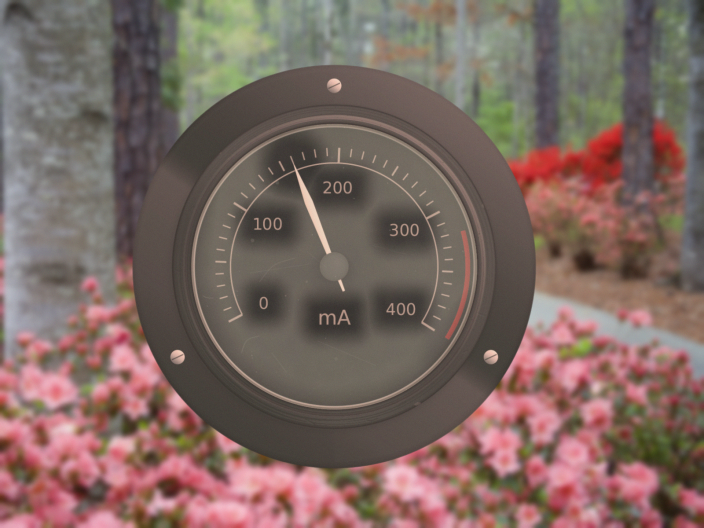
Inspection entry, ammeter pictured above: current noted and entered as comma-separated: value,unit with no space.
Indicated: 160,mA
